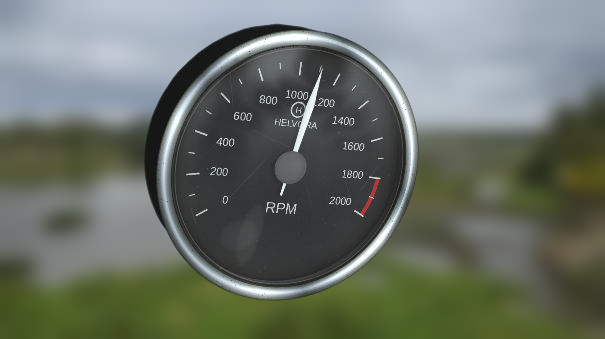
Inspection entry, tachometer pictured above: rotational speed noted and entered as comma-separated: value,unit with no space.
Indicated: 1100,rpm
